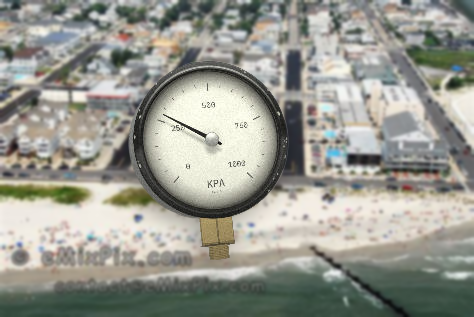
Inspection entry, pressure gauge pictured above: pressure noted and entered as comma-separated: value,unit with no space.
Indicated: 275,kPa
